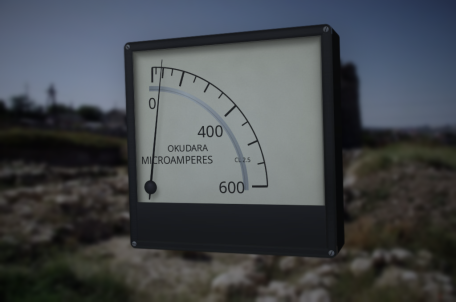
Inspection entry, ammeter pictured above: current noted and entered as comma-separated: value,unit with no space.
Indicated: 100,µA
